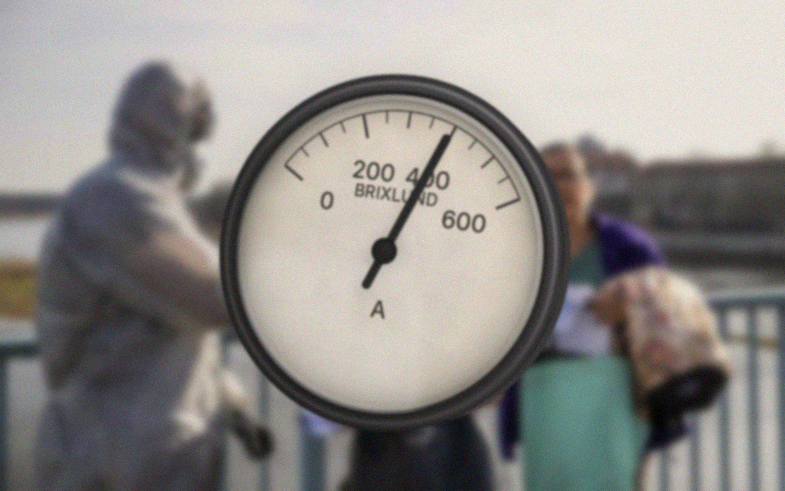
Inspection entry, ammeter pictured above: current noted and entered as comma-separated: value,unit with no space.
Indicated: 400,A
